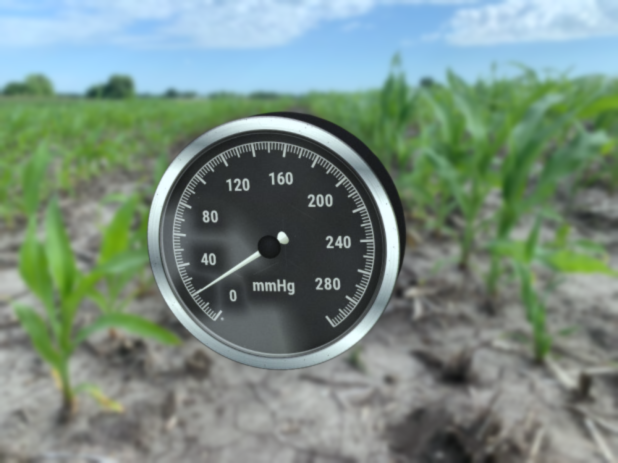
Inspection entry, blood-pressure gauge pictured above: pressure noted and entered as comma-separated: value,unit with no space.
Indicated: 20,mmHg
